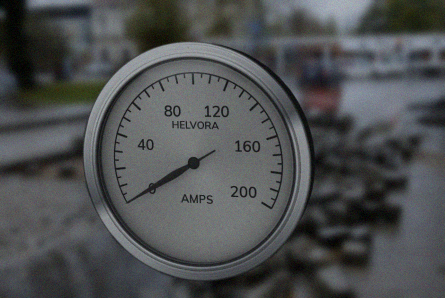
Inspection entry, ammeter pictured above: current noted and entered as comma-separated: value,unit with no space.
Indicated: 0,A
